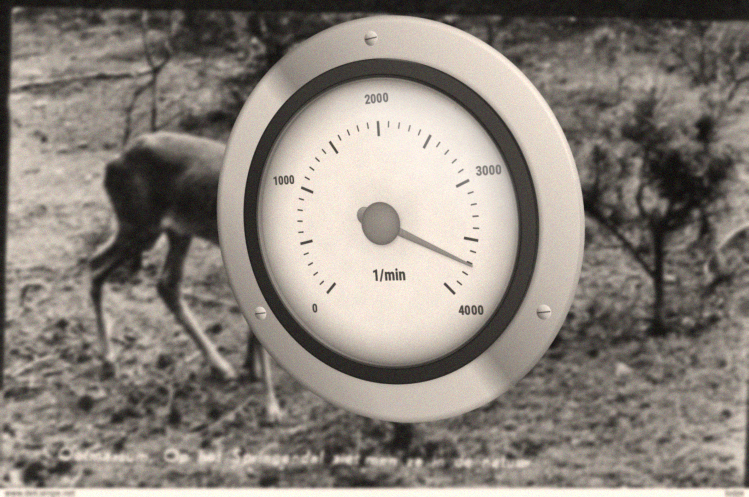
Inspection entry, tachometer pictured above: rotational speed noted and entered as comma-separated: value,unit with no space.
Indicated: 3700,rpm
